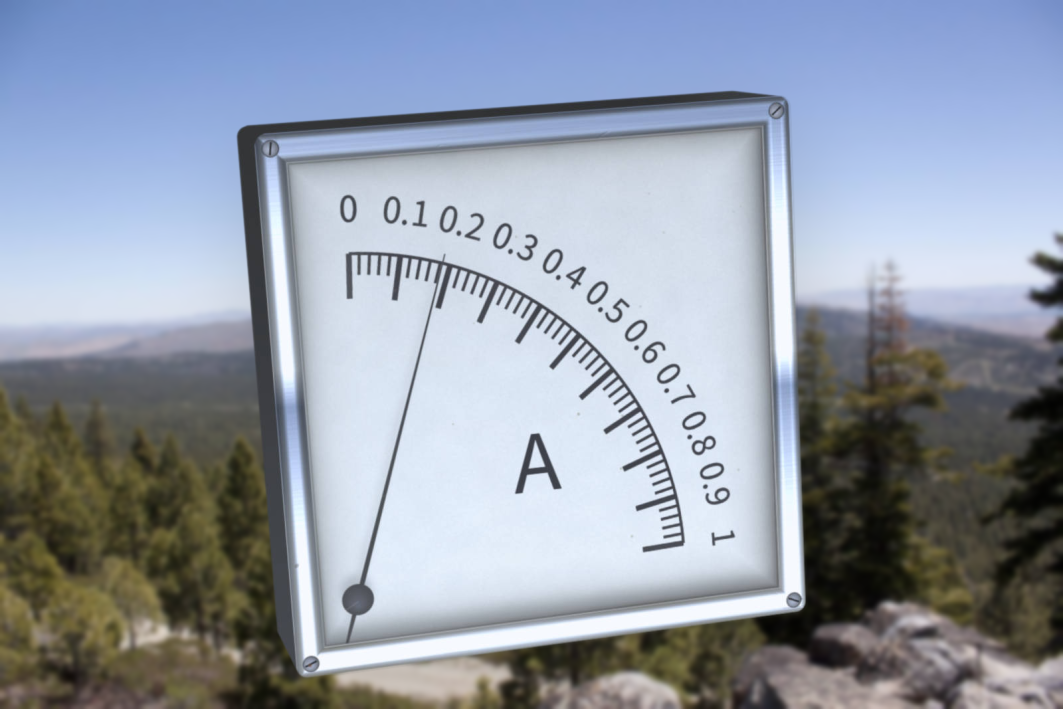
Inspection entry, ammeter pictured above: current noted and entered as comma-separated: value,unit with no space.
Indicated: 0.18,A
